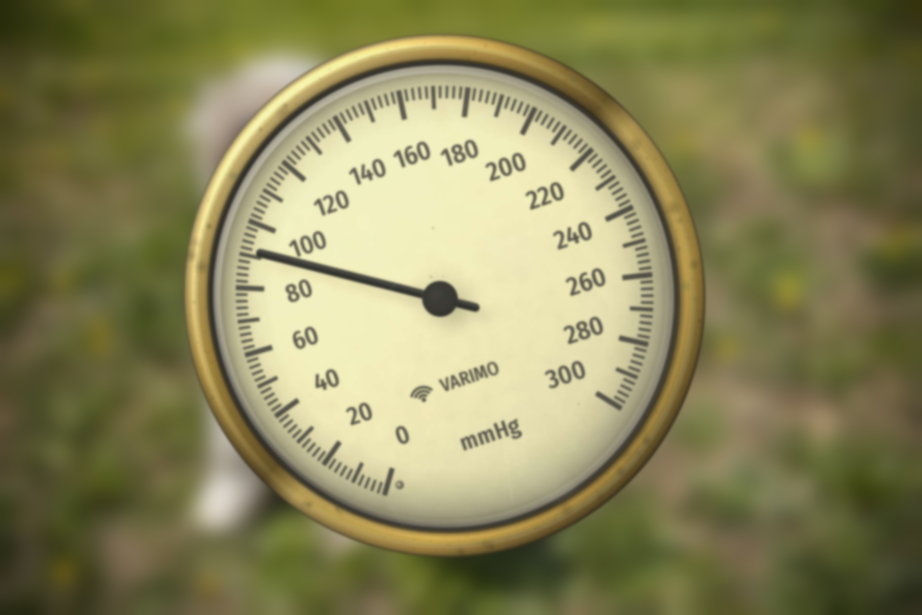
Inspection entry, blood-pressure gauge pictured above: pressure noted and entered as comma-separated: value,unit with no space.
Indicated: 92,mmHg
